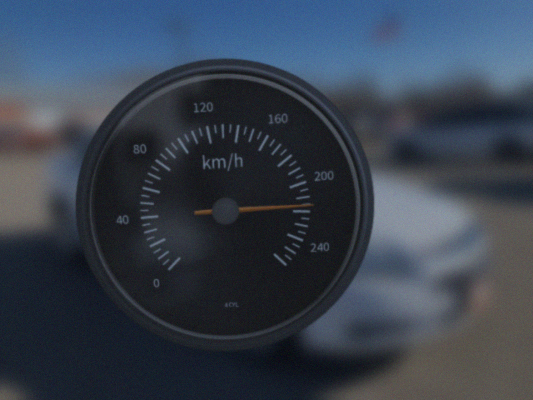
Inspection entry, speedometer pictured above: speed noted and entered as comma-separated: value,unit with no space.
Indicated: 215,km/h
